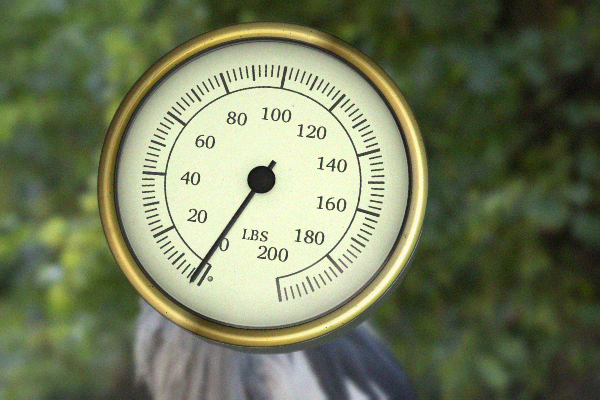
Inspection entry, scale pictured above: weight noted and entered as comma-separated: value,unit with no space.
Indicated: 2,lb
